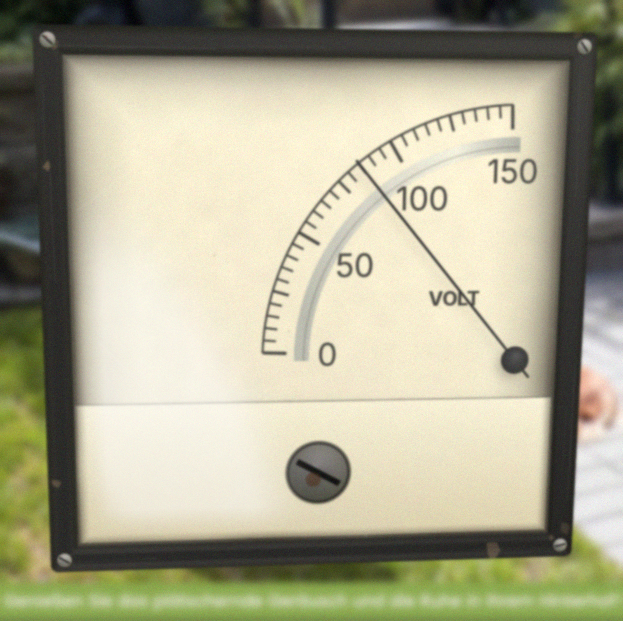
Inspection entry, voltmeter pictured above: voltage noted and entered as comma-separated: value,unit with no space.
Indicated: 85,V
